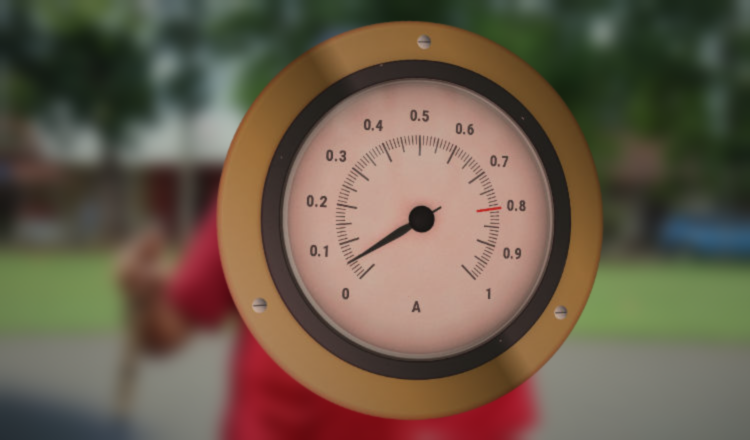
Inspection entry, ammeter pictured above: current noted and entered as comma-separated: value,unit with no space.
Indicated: 0.05,A
